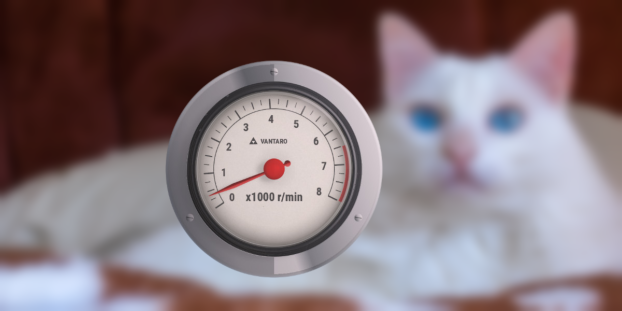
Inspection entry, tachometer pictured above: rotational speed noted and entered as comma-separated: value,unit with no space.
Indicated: 375,rpm
